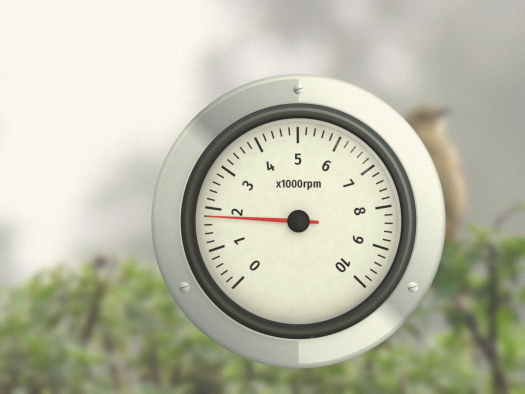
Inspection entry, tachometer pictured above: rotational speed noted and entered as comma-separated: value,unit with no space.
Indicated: 1800,rpm
